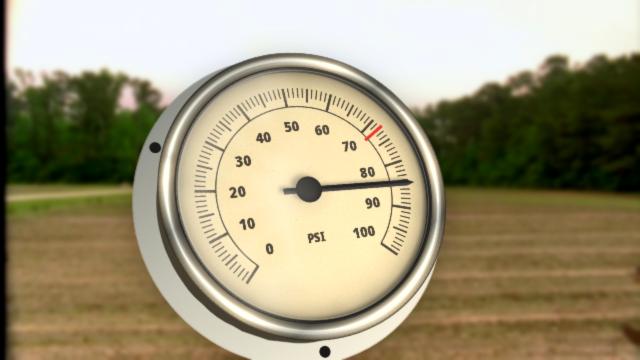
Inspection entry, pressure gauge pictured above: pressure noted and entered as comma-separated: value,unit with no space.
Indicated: 85,psi
